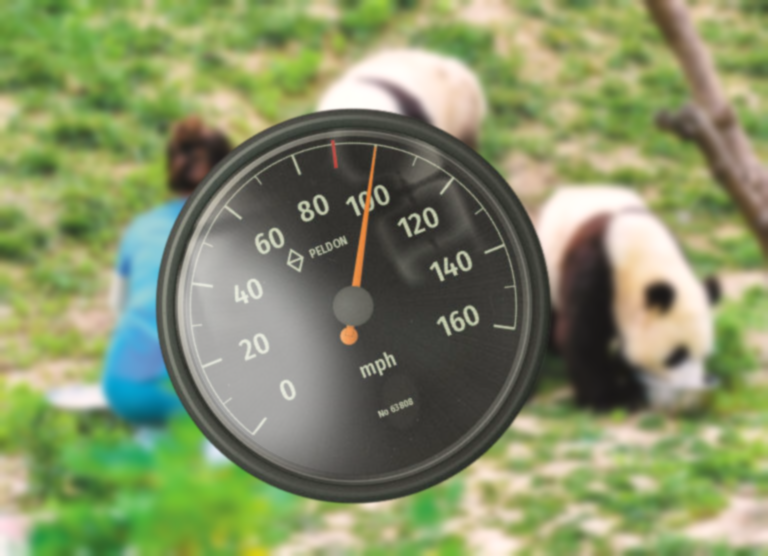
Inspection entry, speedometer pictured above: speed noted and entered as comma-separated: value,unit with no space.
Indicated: 100,mph
